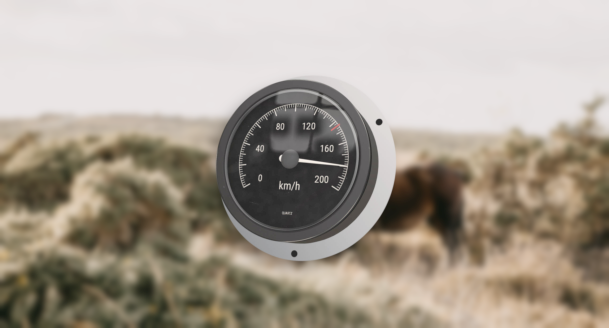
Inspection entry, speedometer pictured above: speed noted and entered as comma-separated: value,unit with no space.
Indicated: 180,km/h
